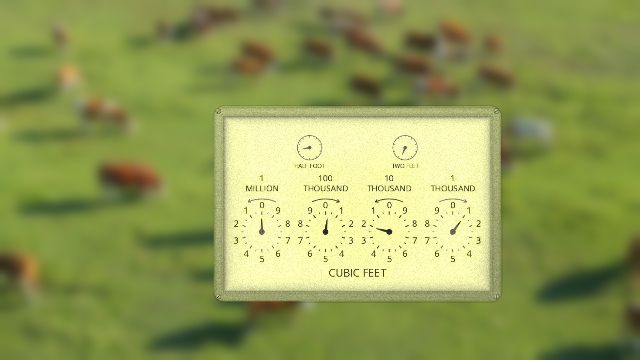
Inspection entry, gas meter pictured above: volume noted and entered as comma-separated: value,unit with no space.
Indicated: 2100,ft³
